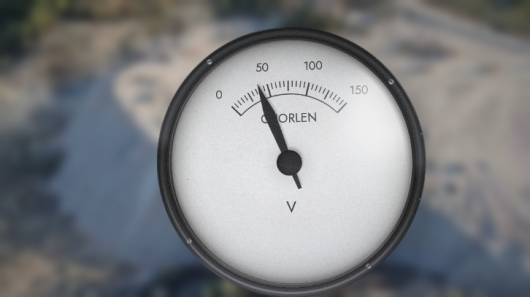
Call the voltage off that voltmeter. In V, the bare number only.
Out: 40
